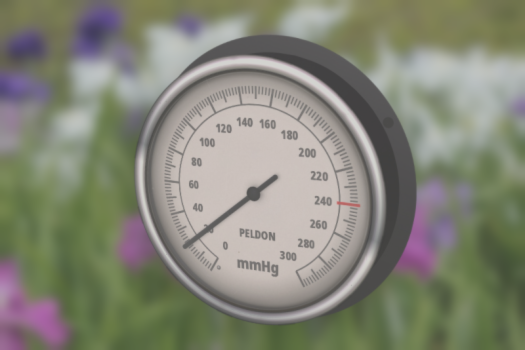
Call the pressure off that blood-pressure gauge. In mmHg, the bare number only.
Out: 20
